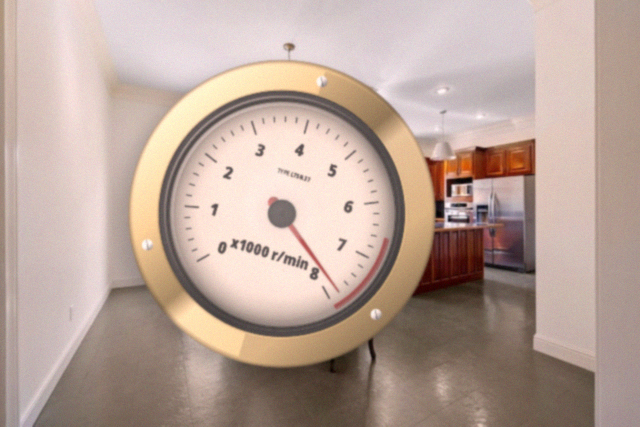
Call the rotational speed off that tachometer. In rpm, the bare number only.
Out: 7800
